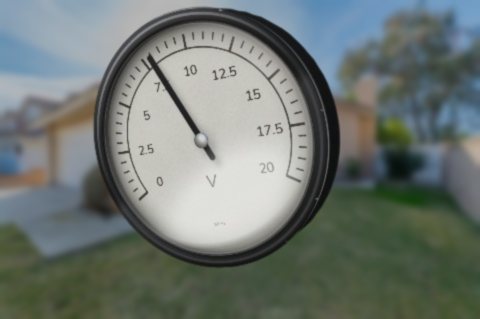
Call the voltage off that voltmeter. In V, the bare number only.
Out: 8
